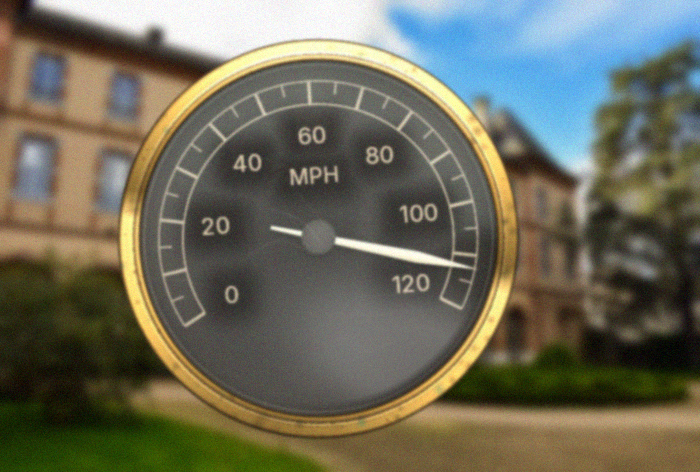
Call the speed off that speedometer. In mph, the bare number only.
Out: 112.5
